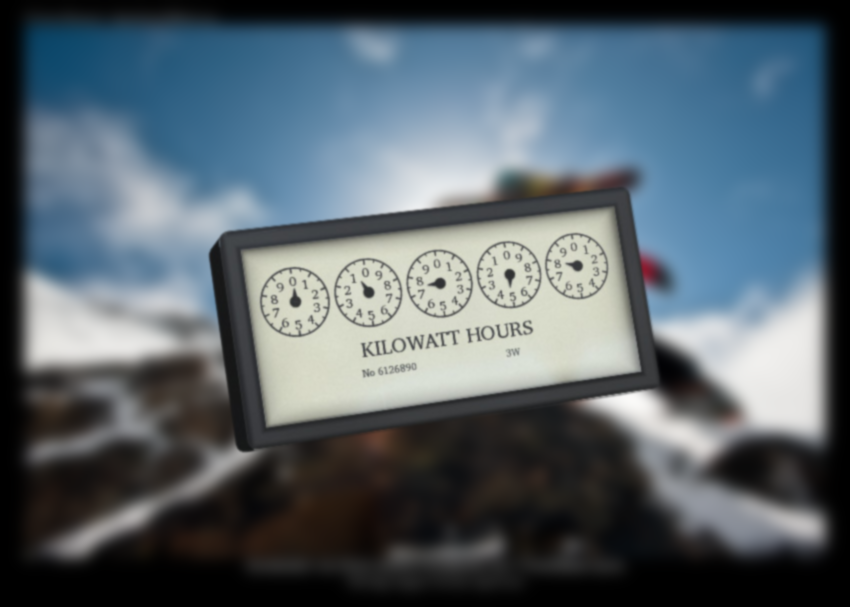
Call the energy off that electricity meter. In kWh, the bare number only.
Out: 748
